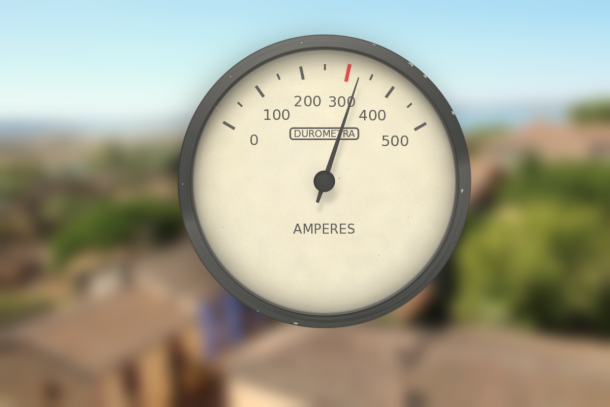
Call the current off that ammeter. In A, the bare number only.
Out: 325
